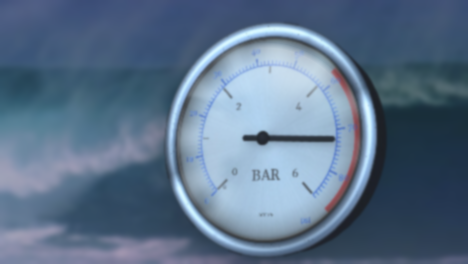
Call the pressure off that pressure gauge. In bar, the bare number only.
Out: 5
